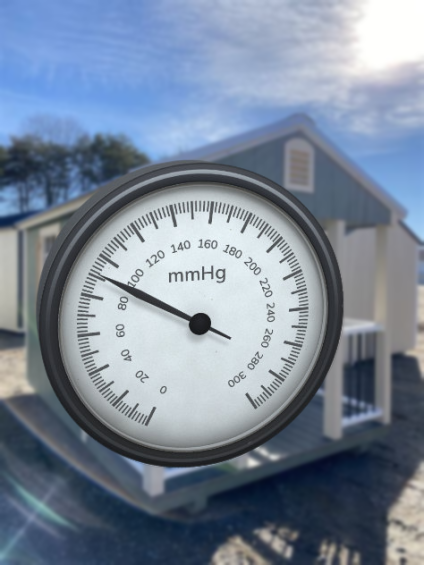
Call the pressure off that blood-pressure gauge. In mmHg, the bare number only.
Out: 92
